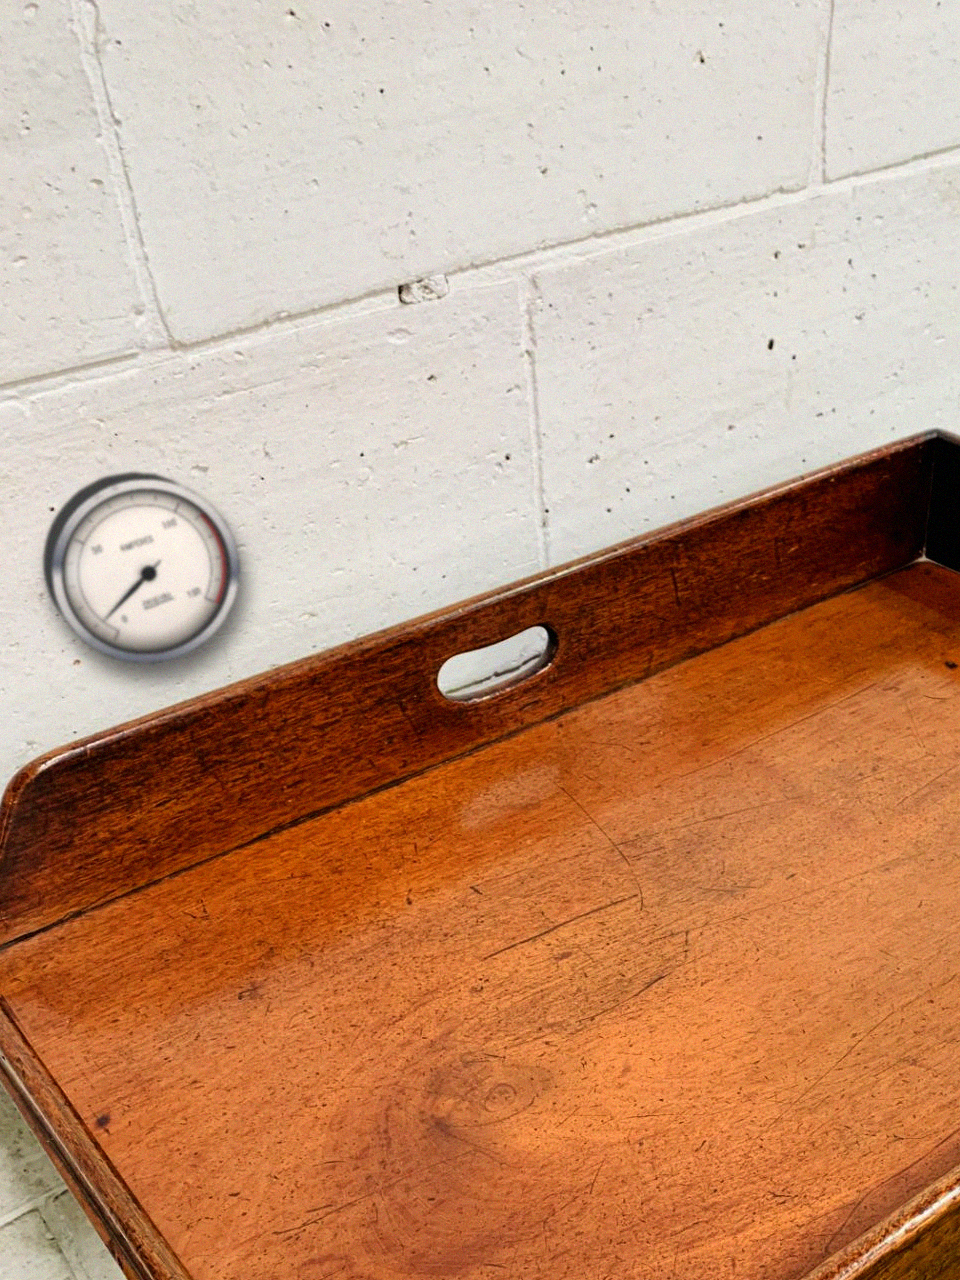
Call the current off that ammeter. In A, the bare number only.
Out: 10
